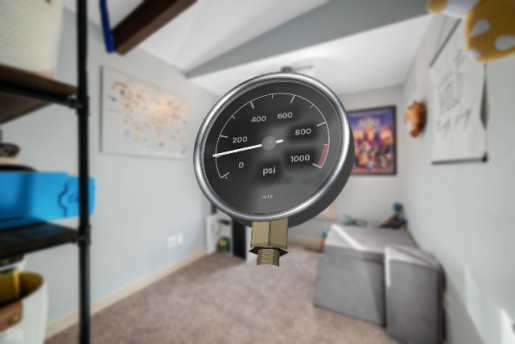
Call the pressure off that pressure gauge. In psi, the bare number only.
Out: 100
